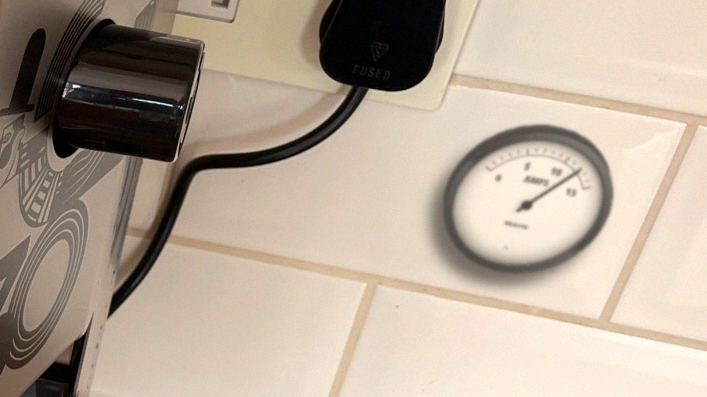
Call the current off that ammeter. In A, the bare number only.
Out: 12
